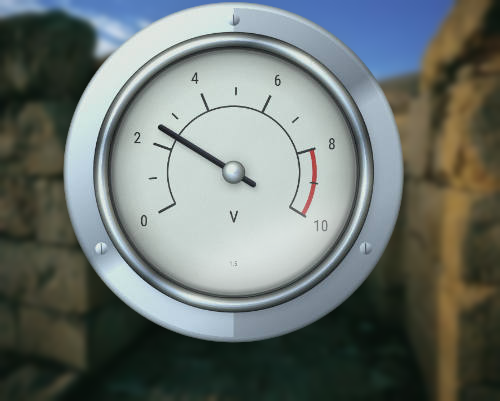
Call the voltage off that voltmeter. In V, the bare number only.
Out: 2.5
